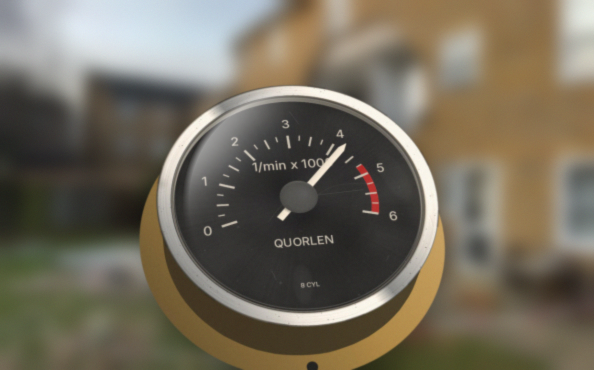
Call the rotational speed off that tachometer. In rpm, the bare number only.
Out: 4250
